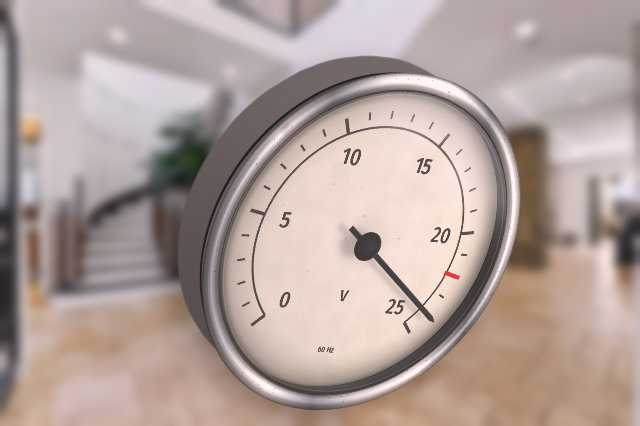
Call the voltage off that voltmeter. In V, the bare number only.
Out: 24
